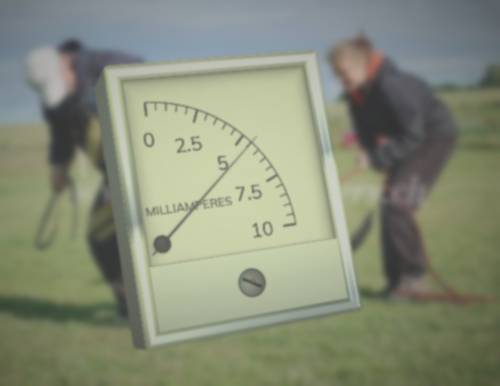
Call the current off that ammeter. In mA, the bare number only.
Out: 5.5
